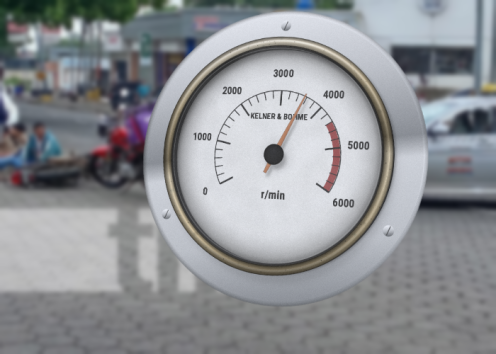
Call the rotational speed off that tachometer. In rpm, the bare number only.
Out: 3600
